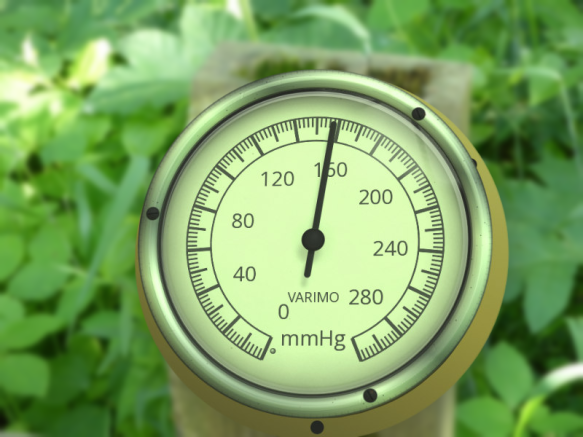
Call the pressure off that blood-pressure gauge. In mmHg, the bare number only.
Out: 158
